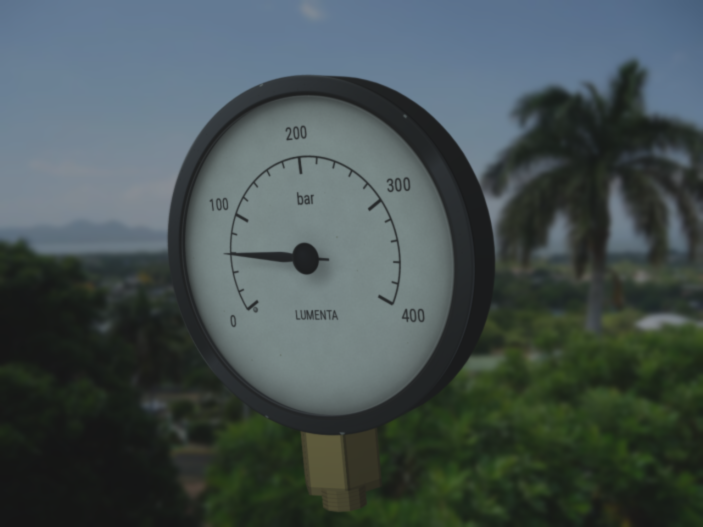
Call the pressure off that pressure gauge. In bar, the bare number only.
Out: 60
